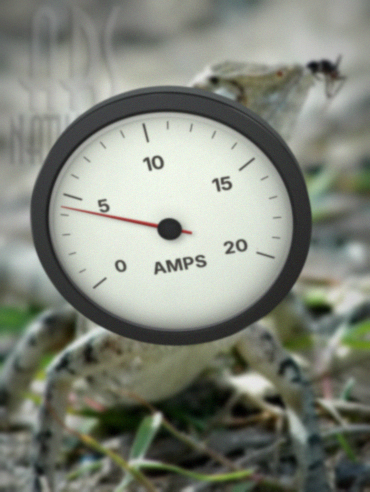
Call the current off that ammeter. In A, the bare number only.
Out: 4.5
